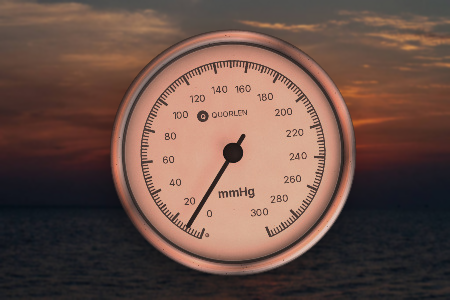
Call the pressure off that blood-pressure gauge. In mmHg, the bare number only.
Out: 10
